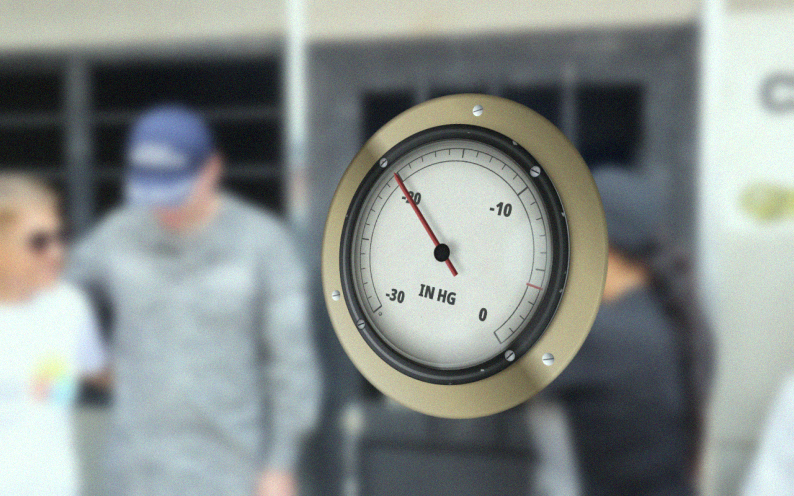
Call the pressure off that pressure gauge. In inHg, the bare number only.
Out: -20
